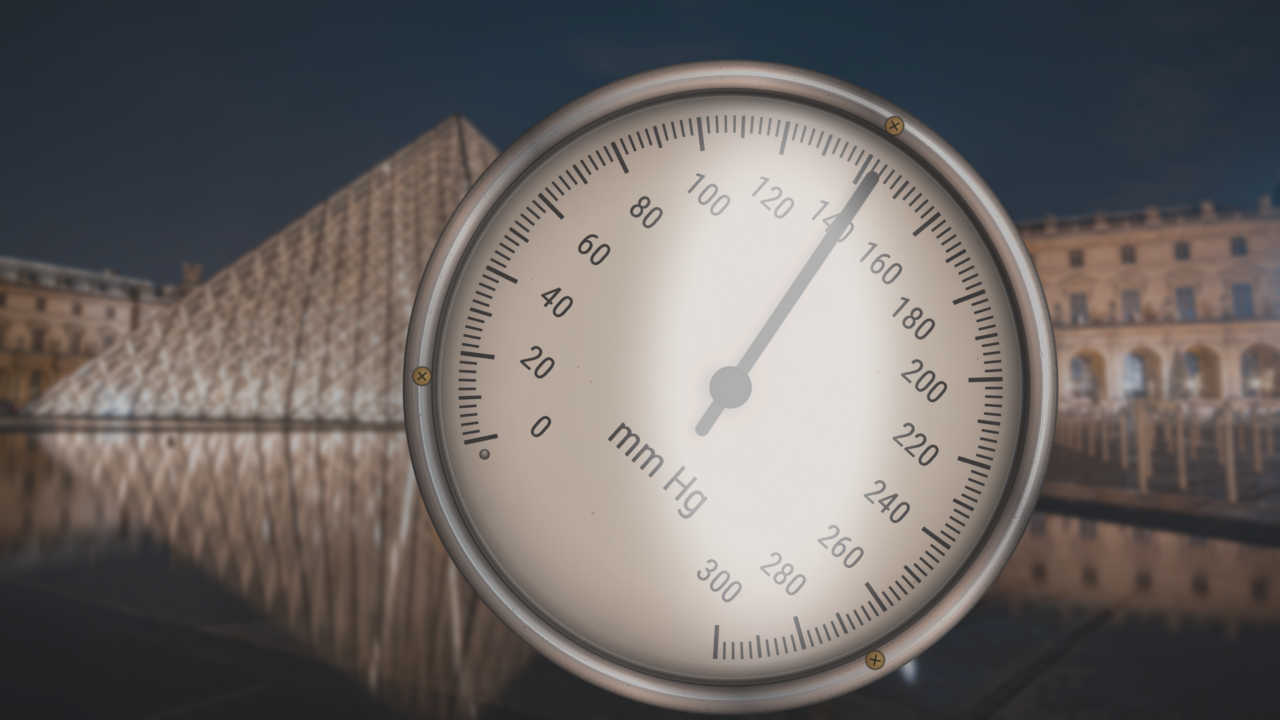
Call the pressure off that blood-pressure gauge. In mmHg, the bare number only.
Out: 143
